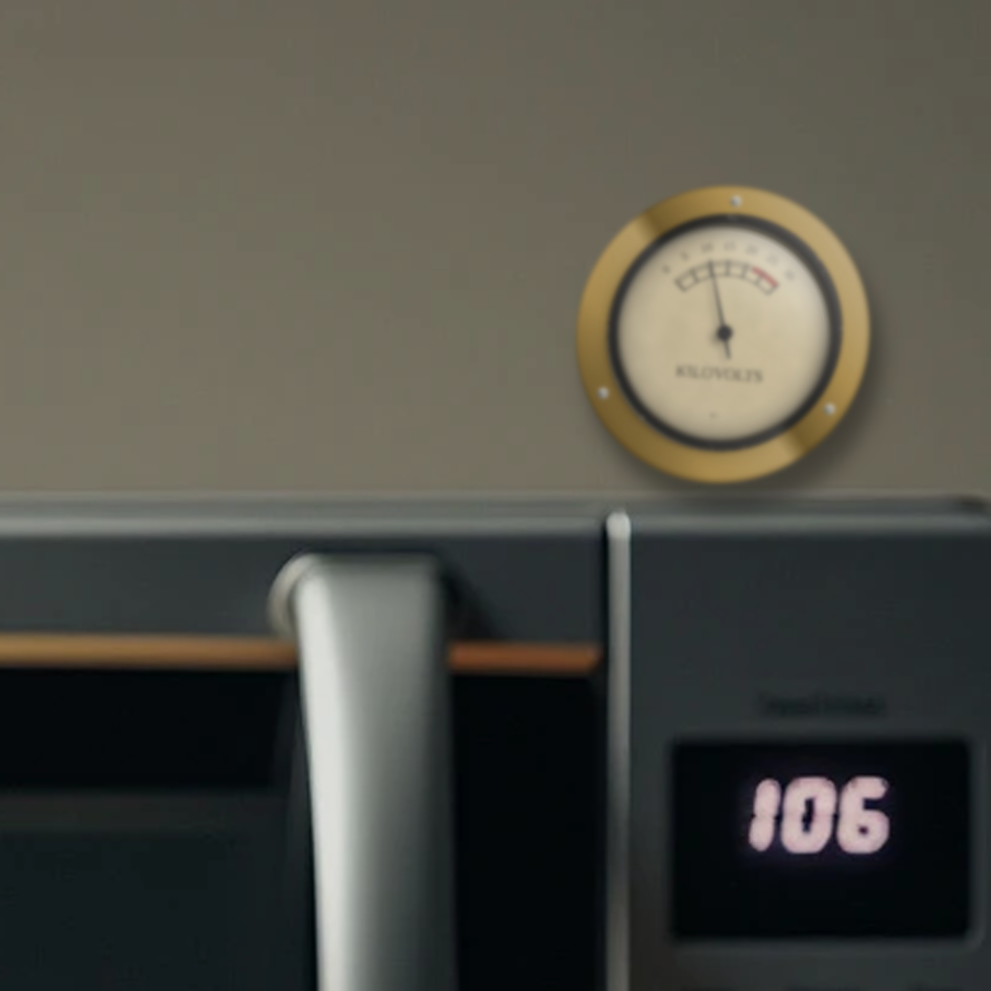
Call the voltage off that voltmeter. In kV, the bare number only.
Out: 10
